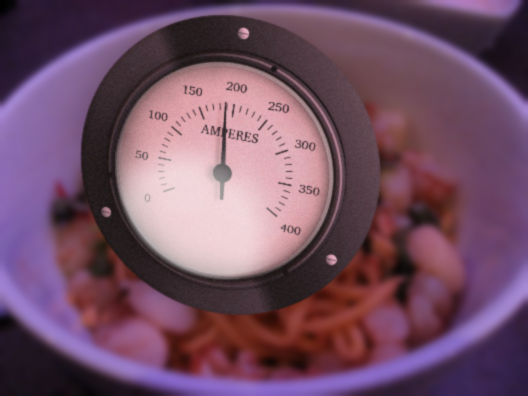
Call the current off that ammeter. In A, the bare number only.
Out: 190
